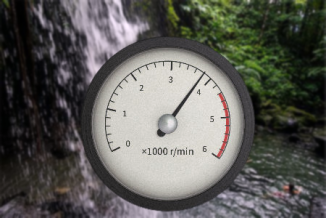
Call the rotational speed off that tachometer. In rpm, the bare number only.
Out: 3800
